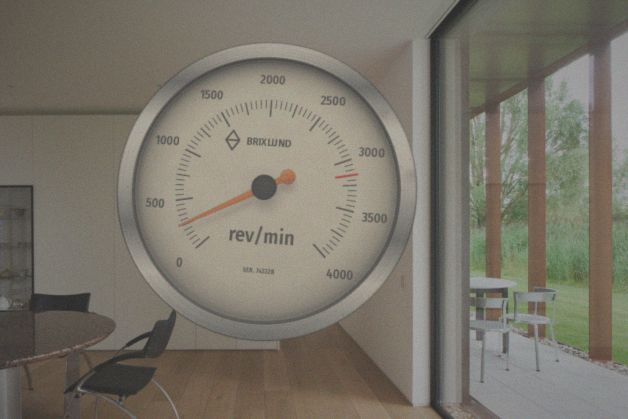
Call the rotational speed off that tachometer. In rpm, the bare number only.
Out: 250
